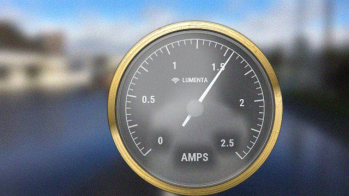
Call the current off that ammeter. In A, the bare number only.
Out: 1.55
